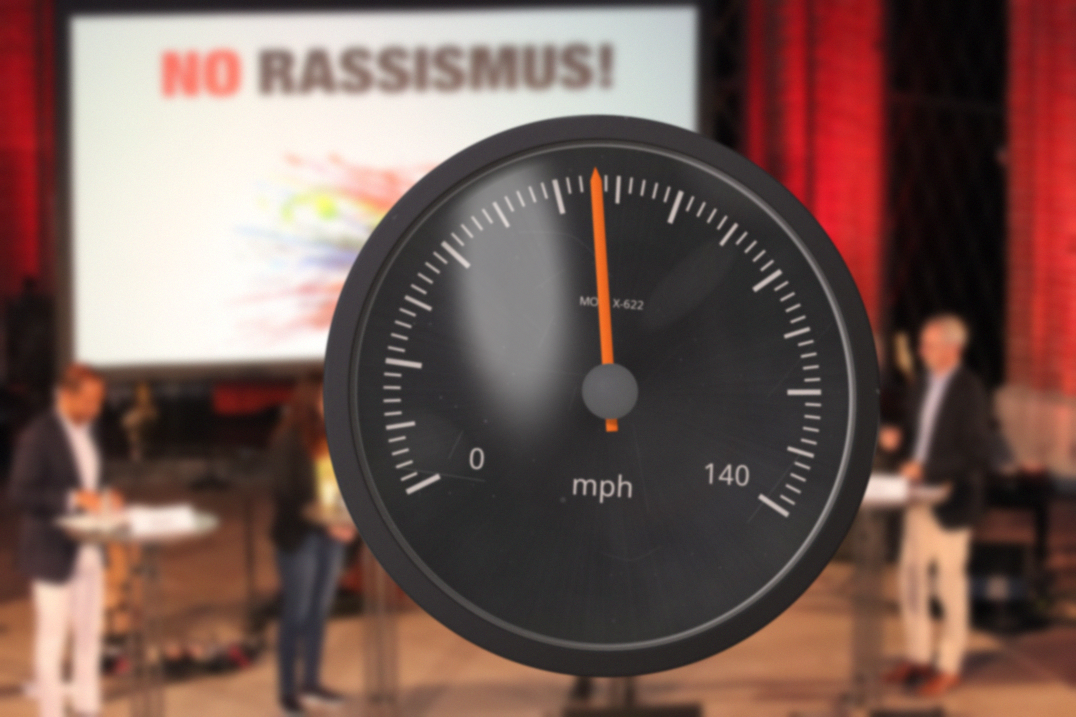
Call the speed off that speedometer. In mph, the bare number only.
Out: 66
